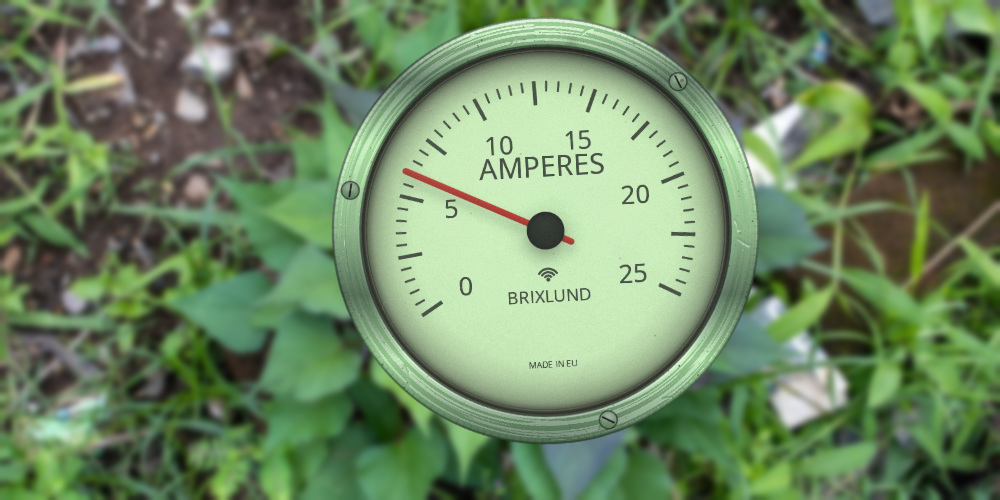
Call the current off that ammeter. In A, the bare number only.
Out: 6
